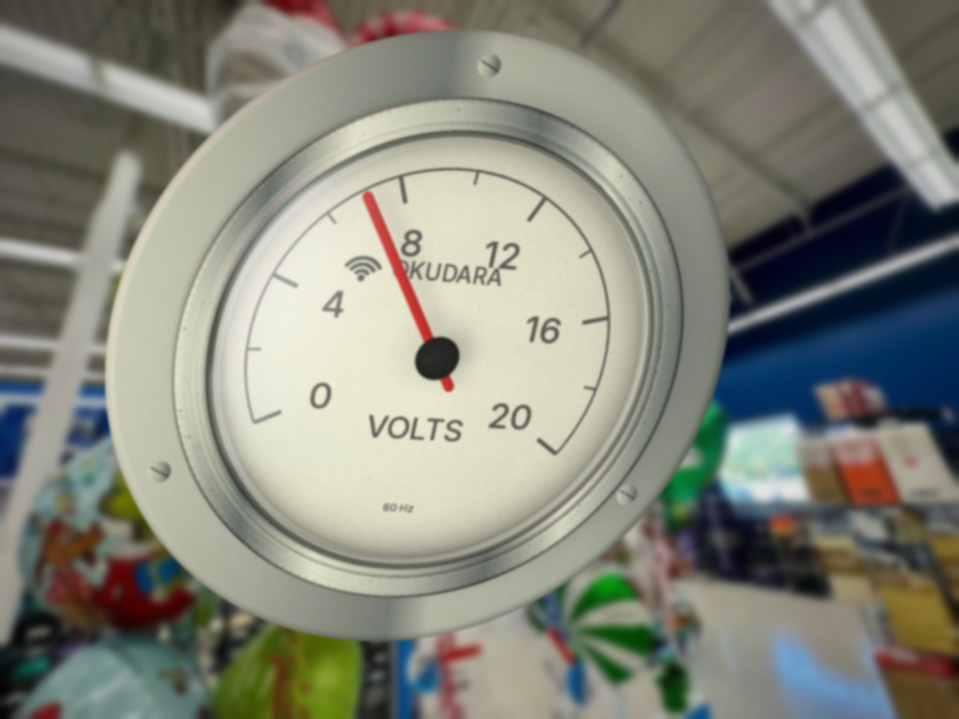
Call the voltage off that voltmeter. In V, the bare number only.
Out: 7
